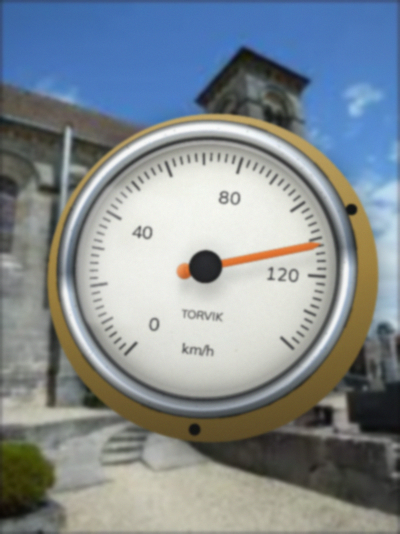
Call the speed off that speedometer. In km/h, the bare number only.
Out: 112
